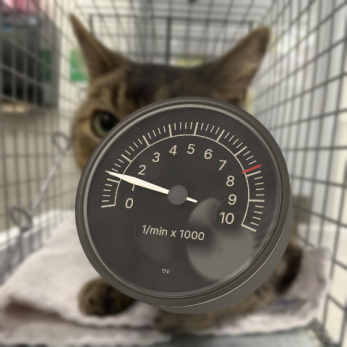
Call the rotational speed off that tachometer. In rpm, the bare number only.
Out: 1200
